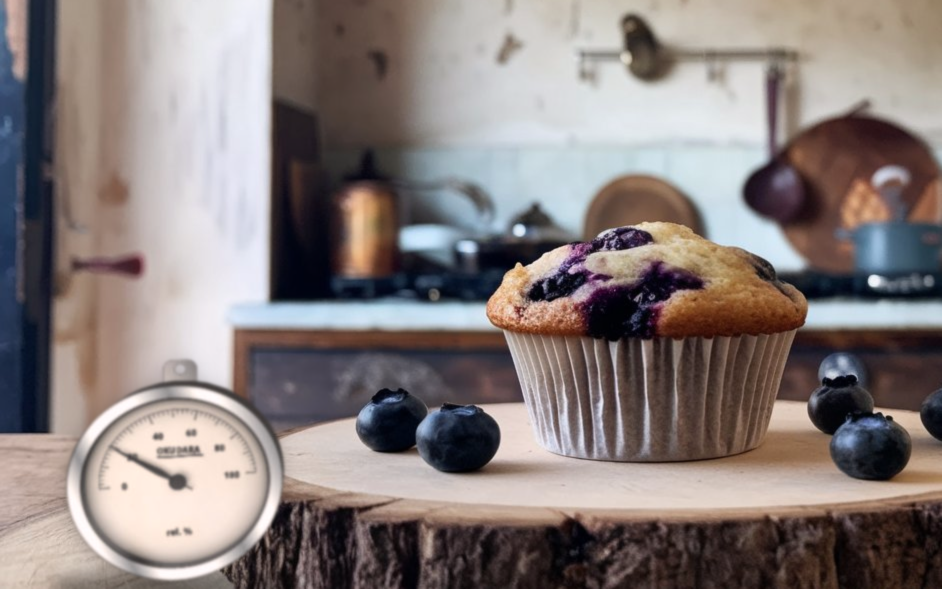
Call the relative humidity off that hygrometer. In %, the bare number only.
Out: 20
